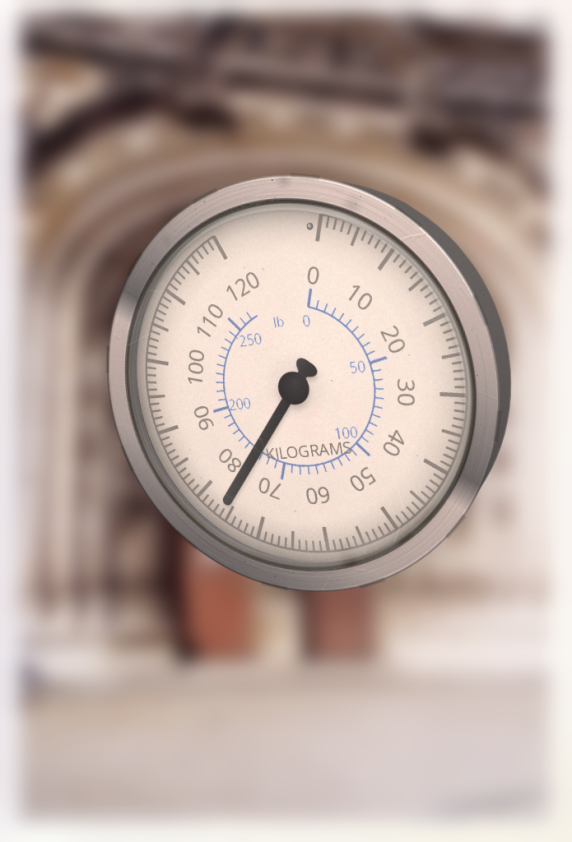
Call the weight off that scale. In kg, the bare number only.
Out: 76
